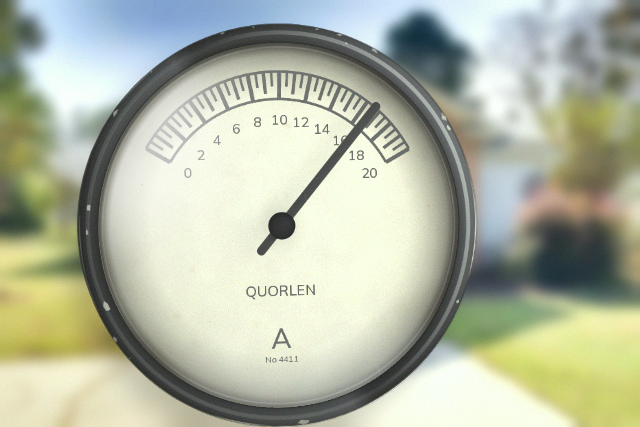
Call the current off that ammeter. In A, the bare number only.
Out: 16.5
